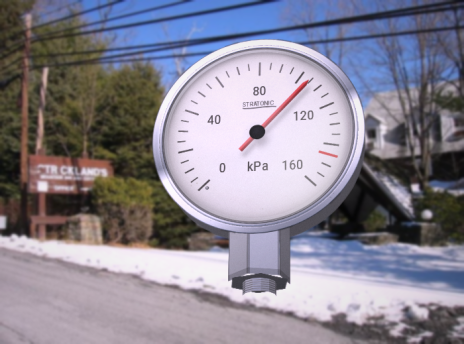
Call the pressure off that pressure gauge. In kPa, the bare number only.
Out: 105
